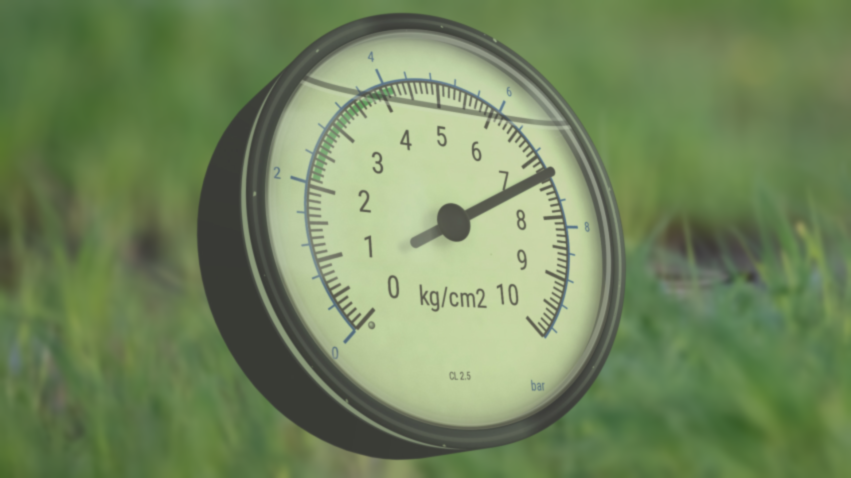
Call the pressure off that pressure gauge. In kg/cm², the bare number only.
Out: 7.3
